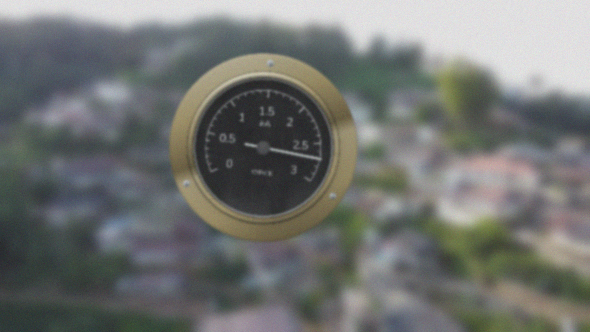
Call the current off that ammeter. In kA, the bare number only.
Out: 2.7
